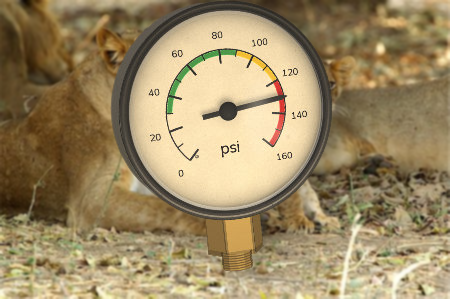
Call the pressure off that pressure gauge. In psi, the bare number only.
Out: 130
